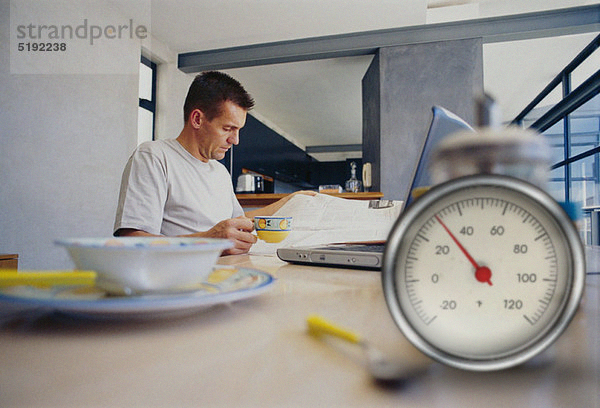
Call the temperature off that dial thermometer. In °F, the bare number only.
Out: 30
